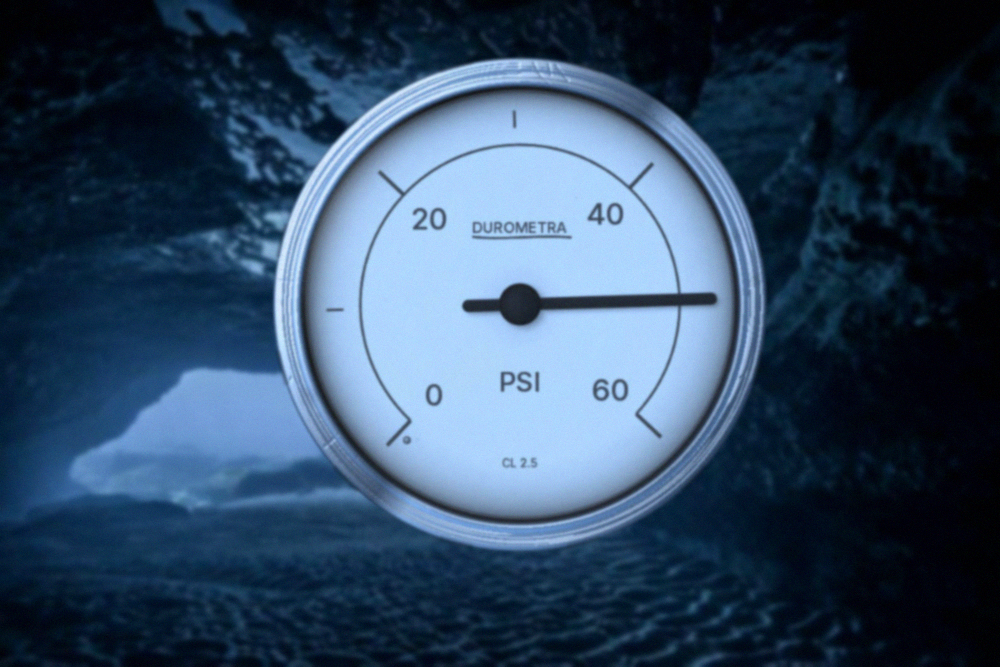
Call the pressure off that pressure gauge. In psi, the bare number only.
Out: 50
